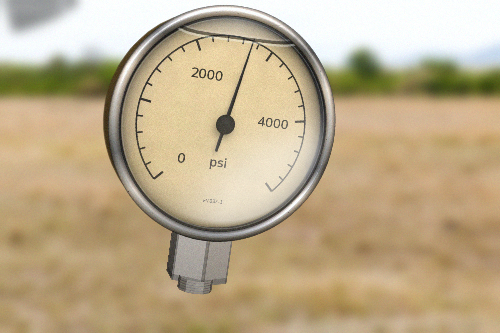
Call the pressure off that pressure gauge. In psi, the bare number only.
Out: 2700
